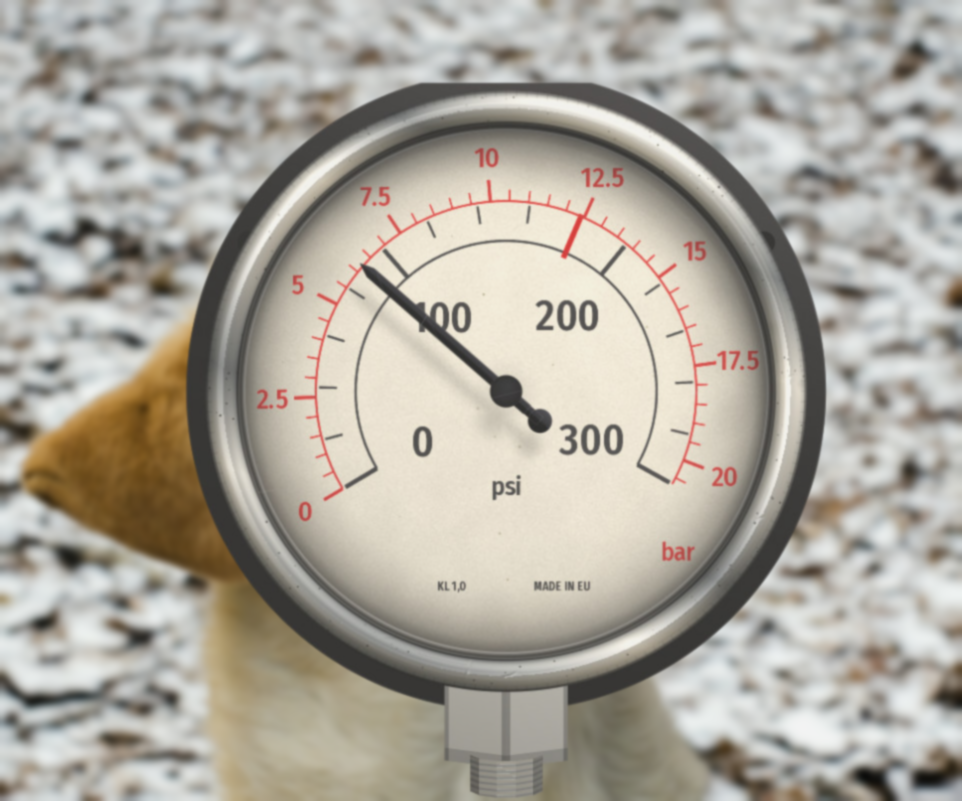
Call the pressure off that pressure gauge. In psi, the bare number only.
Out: 90
